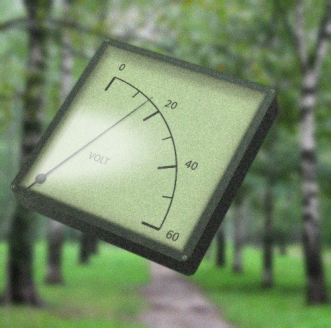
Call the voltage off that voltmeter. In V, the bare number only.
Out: 15
